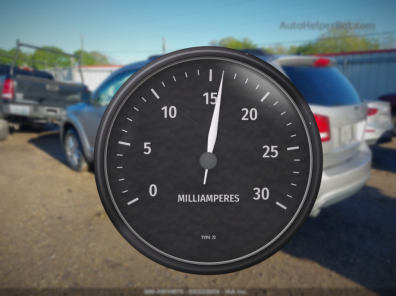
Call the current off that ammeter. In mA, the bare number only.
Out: 16
